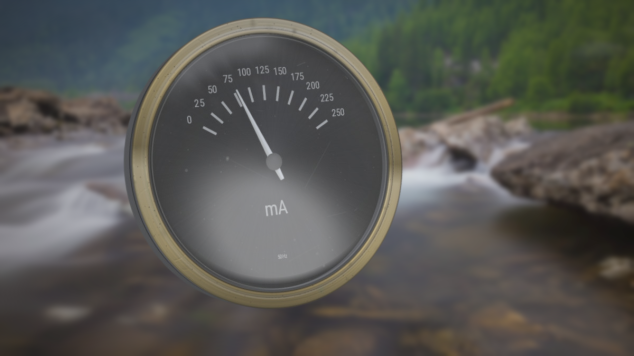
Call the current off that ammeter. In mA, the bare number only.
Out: 75
